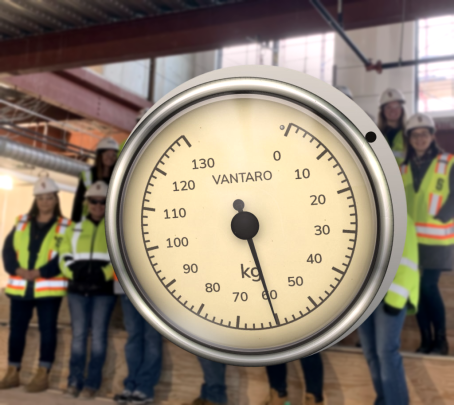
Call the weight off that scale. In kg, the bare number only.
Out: 60
